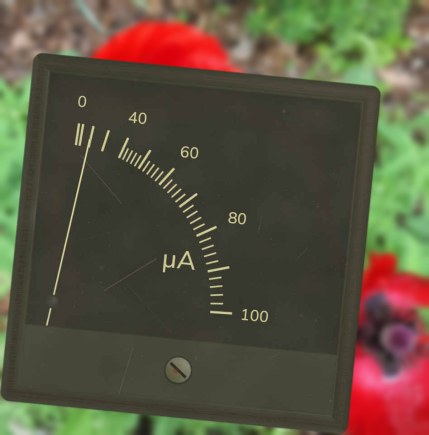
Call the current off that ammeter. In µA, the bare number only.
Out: 20
